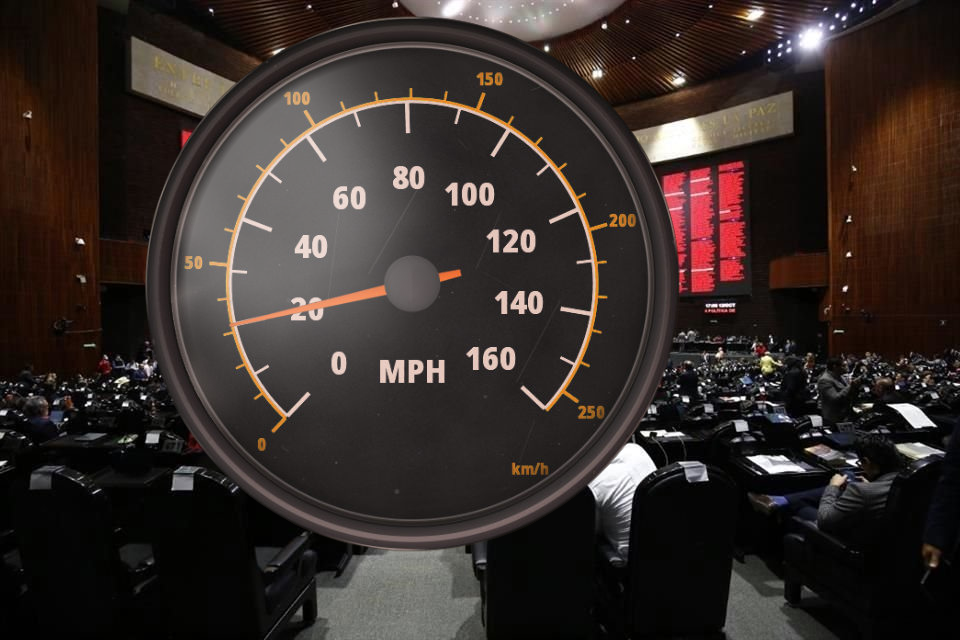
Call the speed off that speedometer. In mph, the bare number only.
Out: 20
